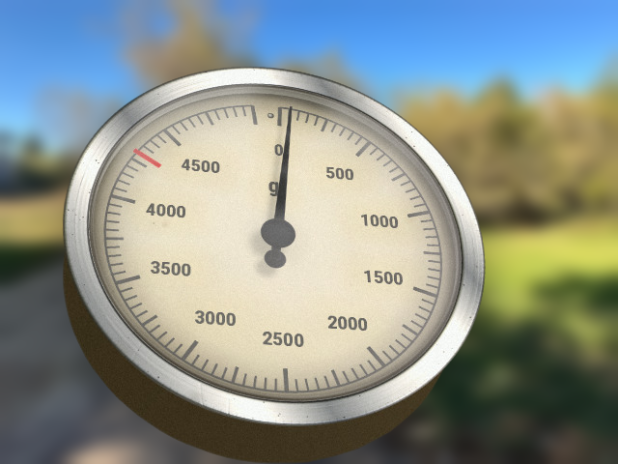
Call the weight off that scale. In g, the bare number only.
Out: 50
